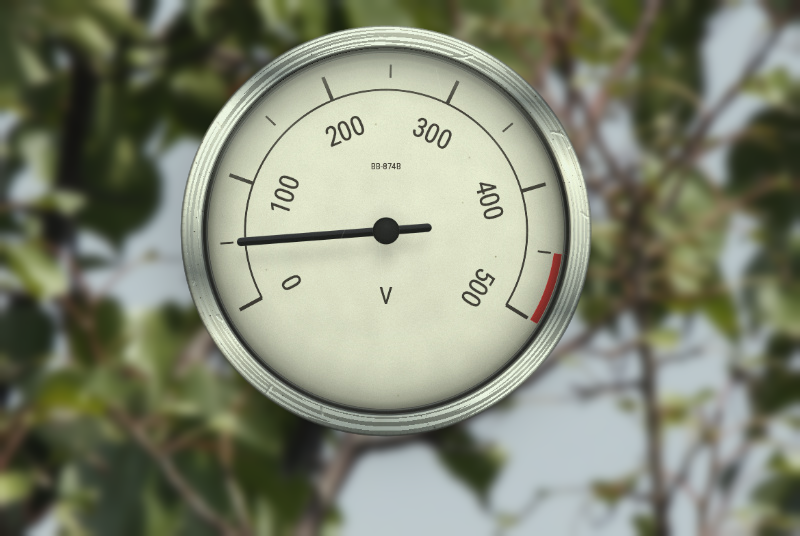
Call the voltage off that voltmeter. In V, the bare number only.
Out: 50
